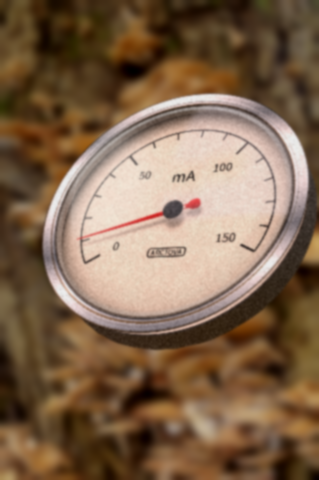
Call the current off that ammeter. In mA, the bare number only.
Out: 10
